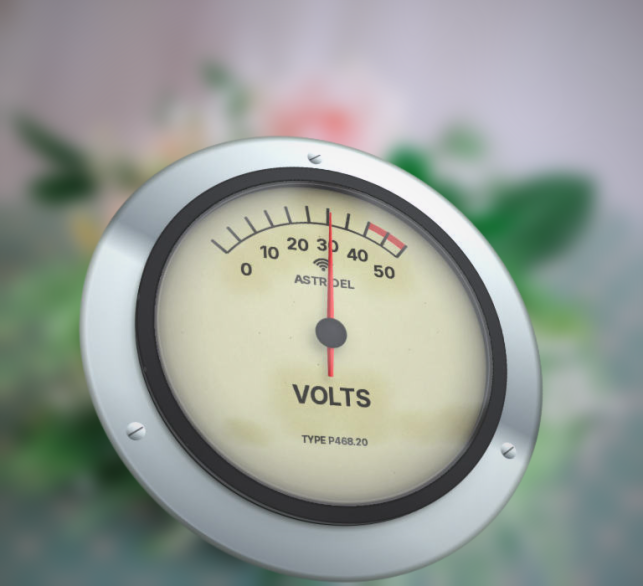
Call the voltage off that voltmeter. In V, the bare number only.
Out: 30
